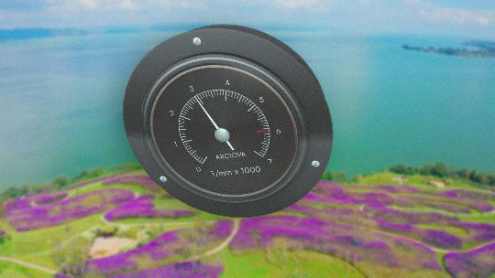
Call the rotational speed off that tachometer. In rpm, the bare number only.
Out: 3000
